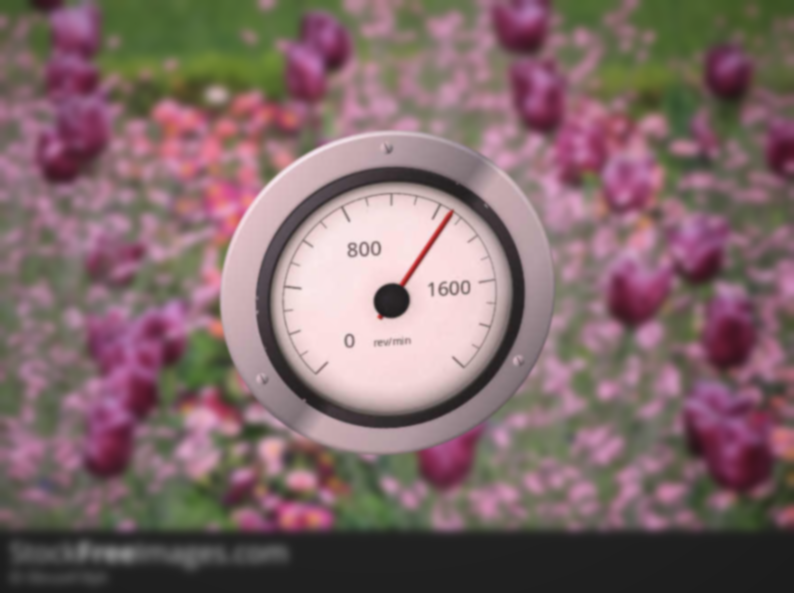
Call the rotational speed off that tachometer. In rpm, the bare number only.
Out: 1250
